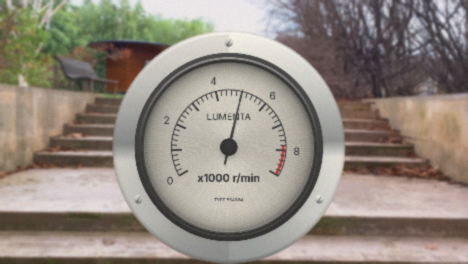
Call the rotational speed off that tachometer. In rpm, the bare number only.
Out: 5000
